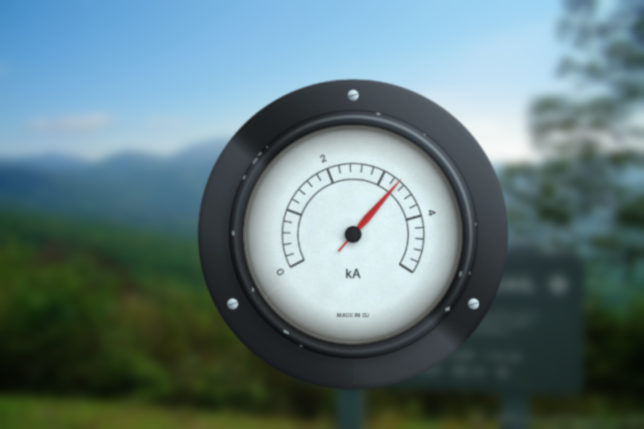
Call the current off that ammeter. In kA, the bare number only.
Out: 3.3
